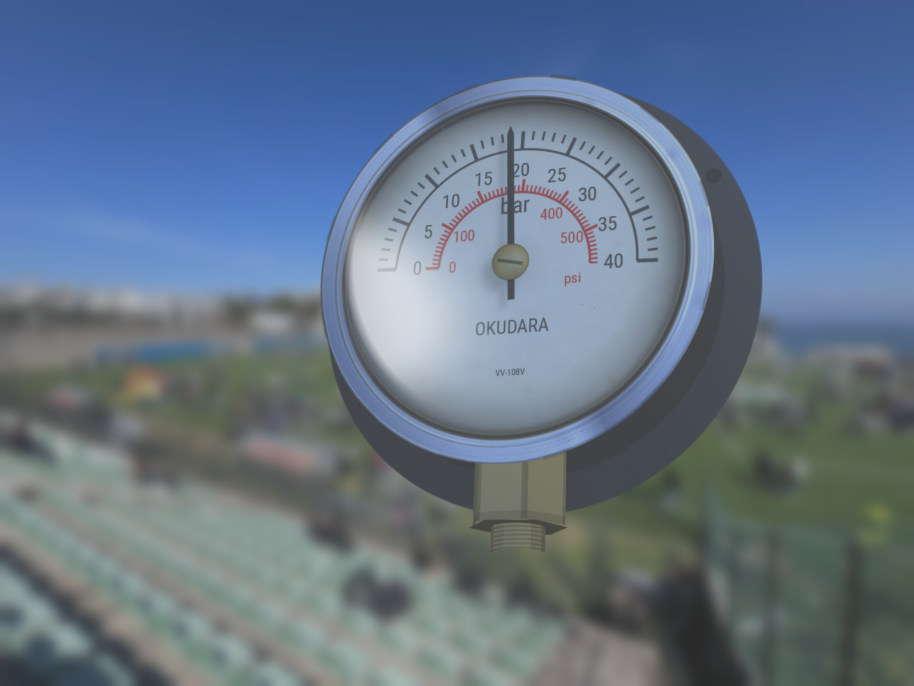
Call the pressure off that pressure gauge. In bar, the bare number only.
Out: 19
